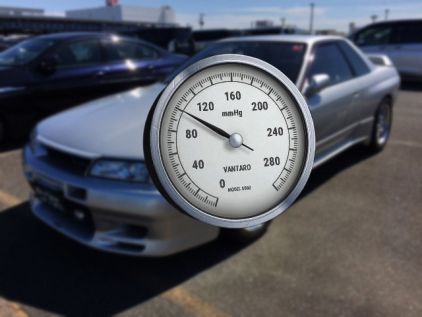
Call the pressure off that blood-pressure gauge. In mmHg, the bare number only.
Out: 100
